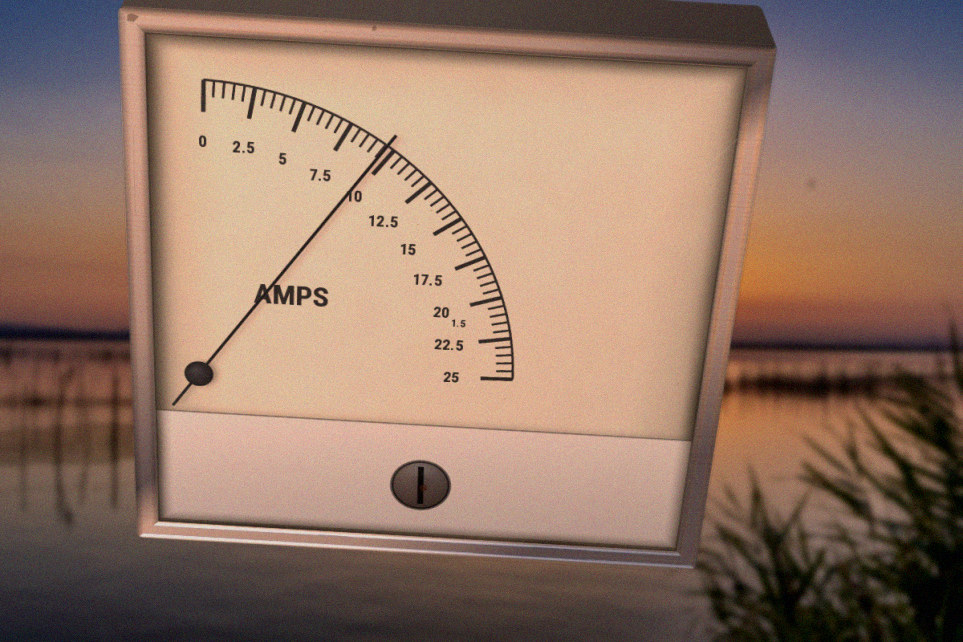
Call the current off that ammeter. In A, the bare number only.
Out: 9.5
